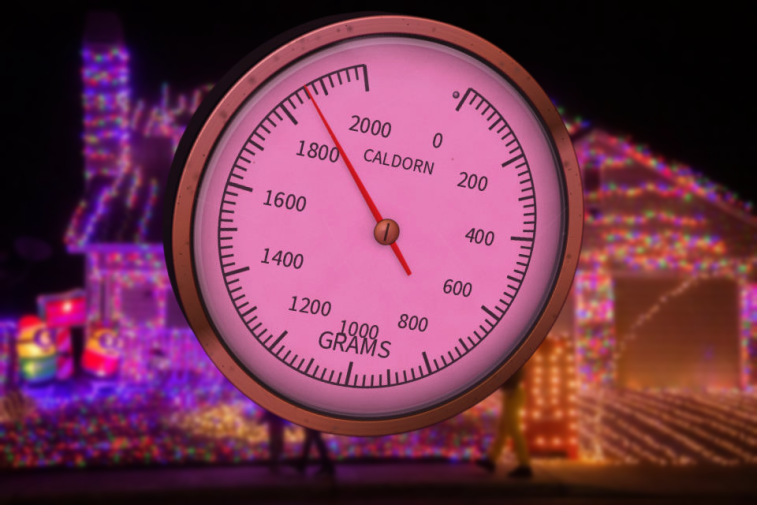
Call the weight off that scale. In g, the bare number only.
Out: 1860
